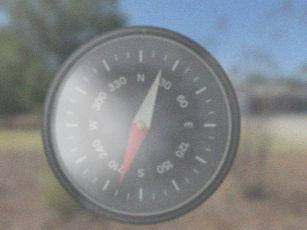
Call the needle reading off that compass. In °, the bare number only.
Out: 200
